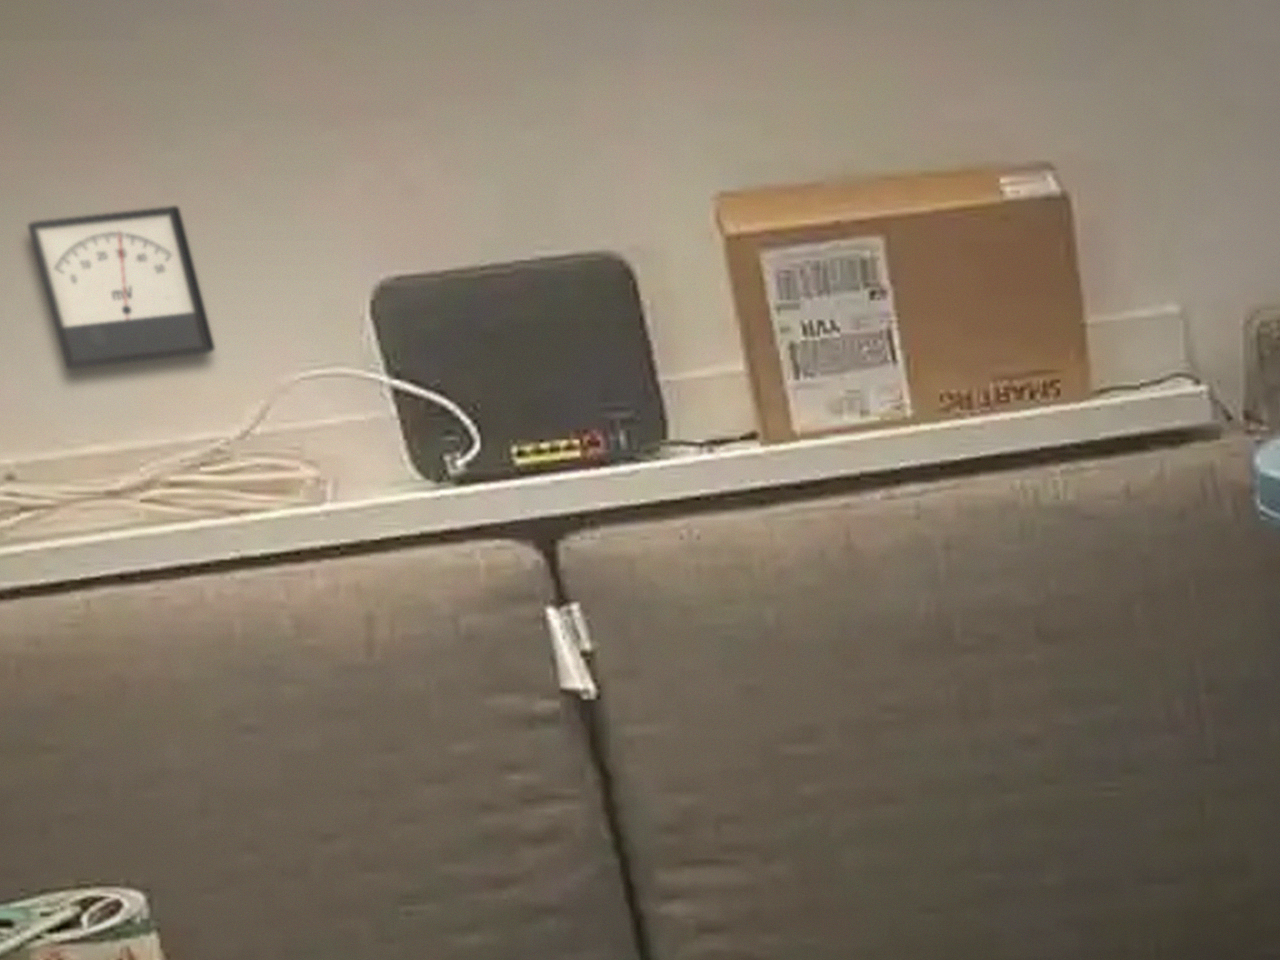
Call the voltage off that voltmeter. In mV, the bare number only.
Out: 30
